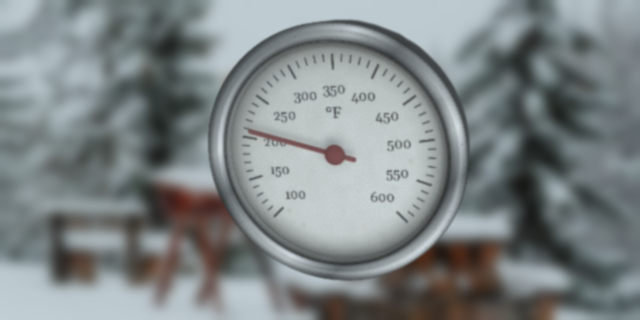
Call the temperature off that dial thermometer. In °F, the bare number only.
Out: 210
